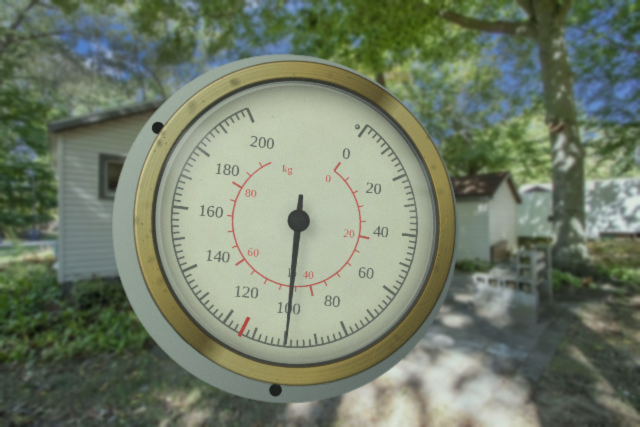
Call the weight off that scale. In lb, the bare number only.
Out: 100
